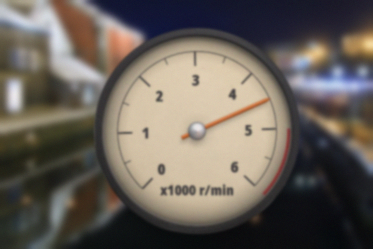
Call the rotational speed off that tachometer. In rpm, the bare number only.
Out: 4500
